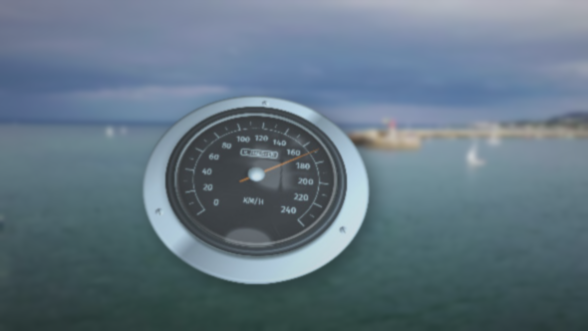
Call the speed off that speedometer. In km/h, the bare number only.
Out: 170
